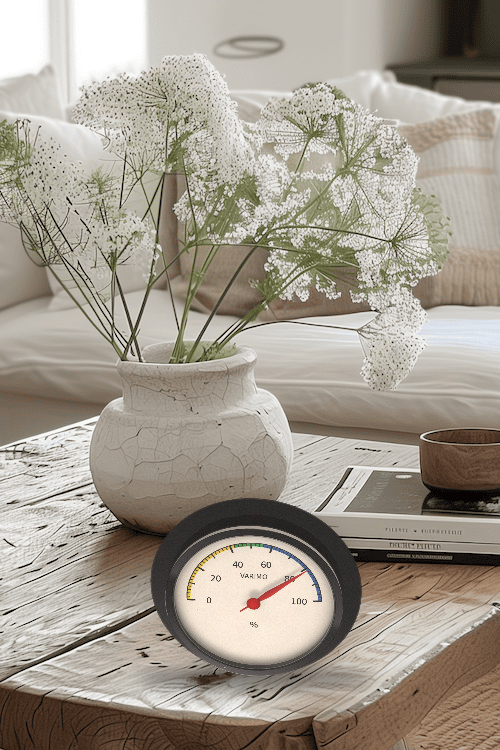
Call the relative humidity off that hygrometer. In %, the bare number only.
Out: 80
